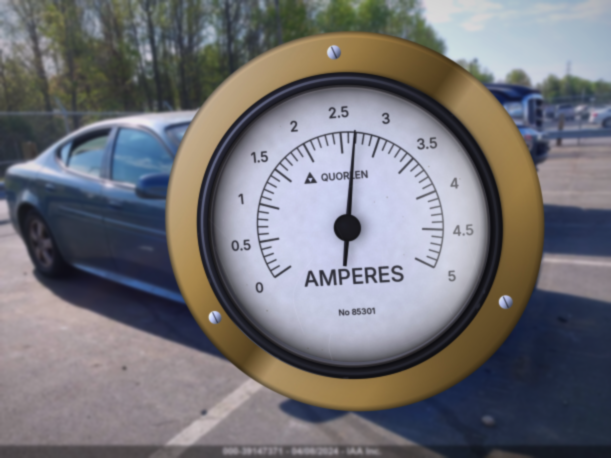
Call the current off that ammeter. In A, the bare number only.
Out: 2.7
